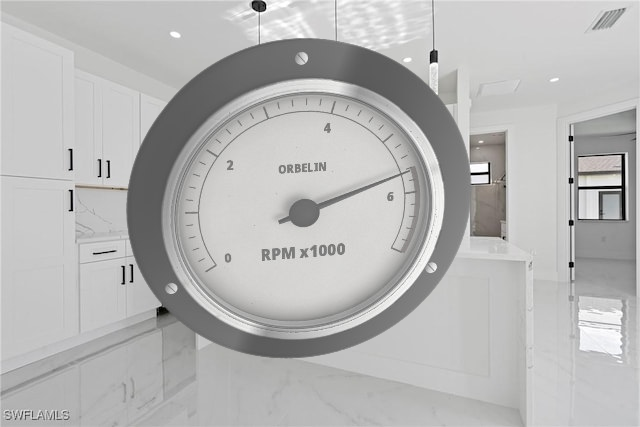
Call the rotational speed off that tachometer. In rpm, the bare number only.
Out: 5600
